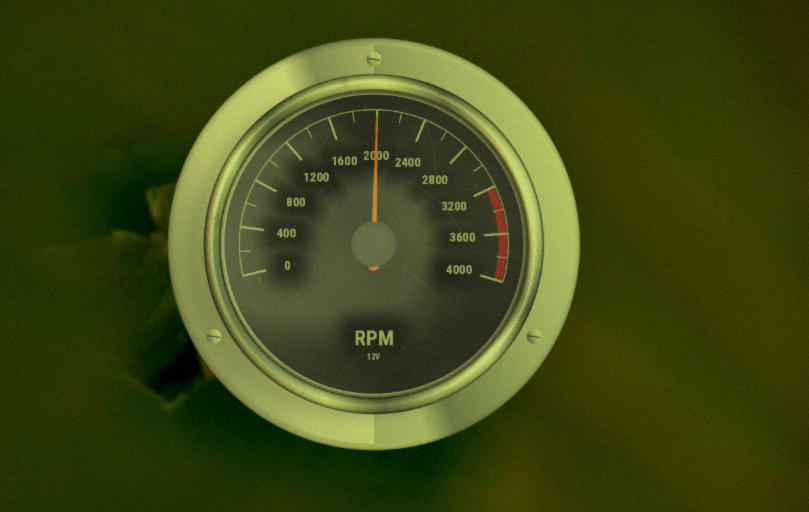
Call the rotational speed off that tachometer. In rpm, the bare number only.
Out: 2000
